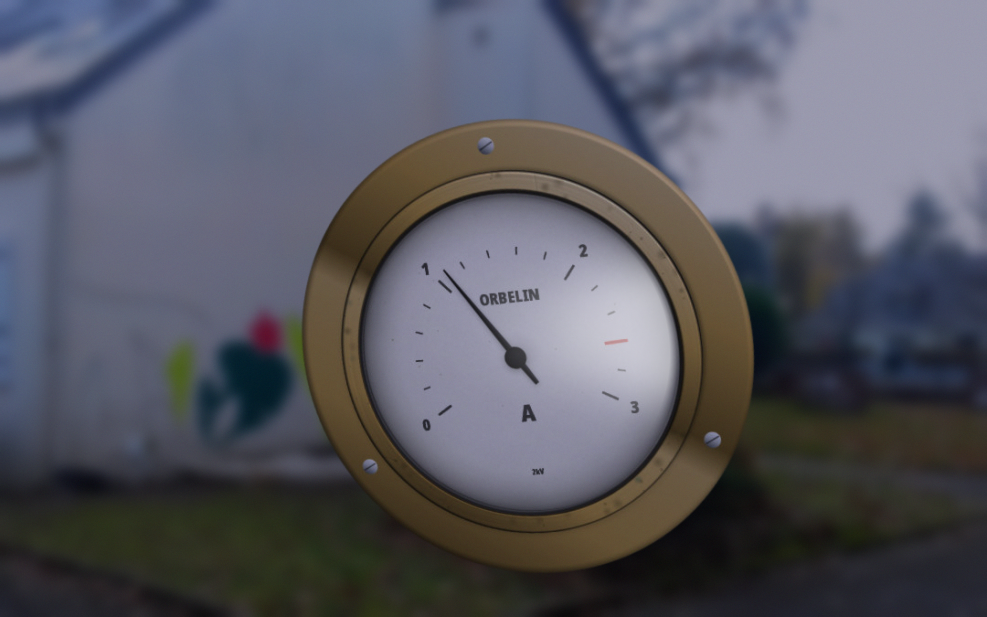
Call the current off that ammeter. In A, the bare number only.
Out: 1.1
